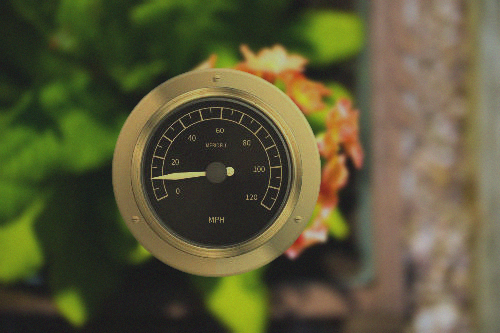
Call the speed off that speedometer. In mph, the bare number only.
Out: 10
